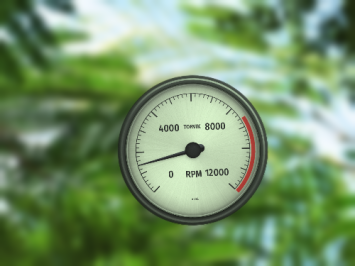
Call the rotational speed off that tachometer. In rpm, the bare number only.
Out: 1400
